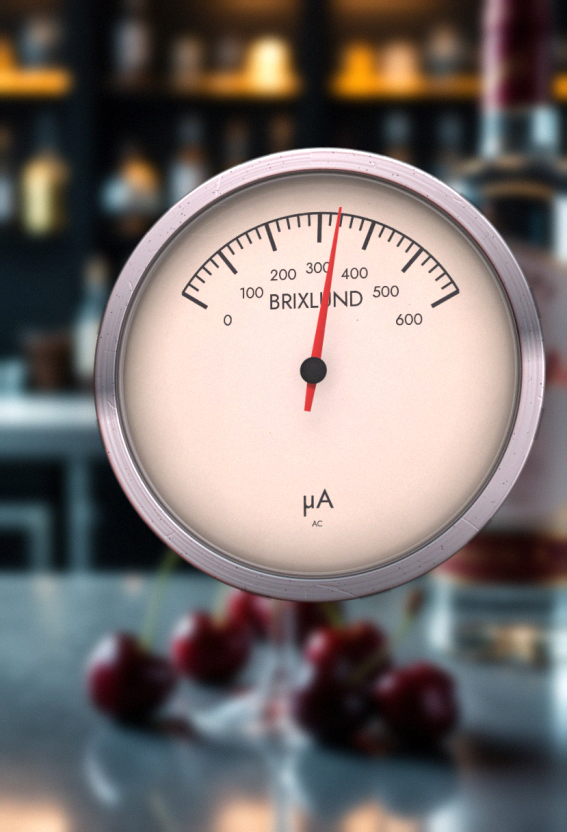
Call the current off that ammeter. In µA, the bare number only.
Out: 340
